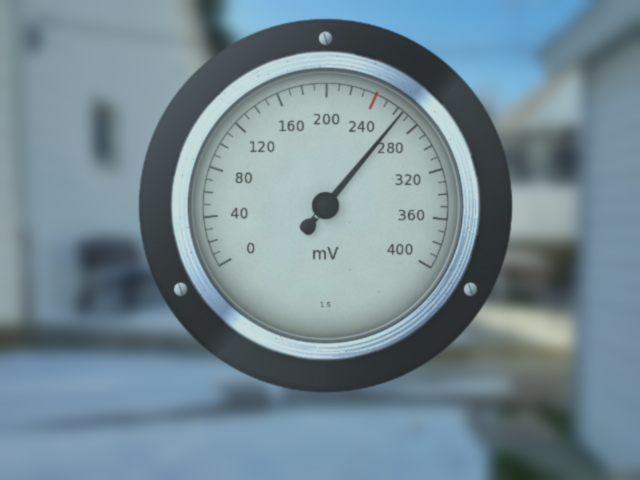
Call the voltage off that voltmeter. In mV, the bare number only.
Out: 265
